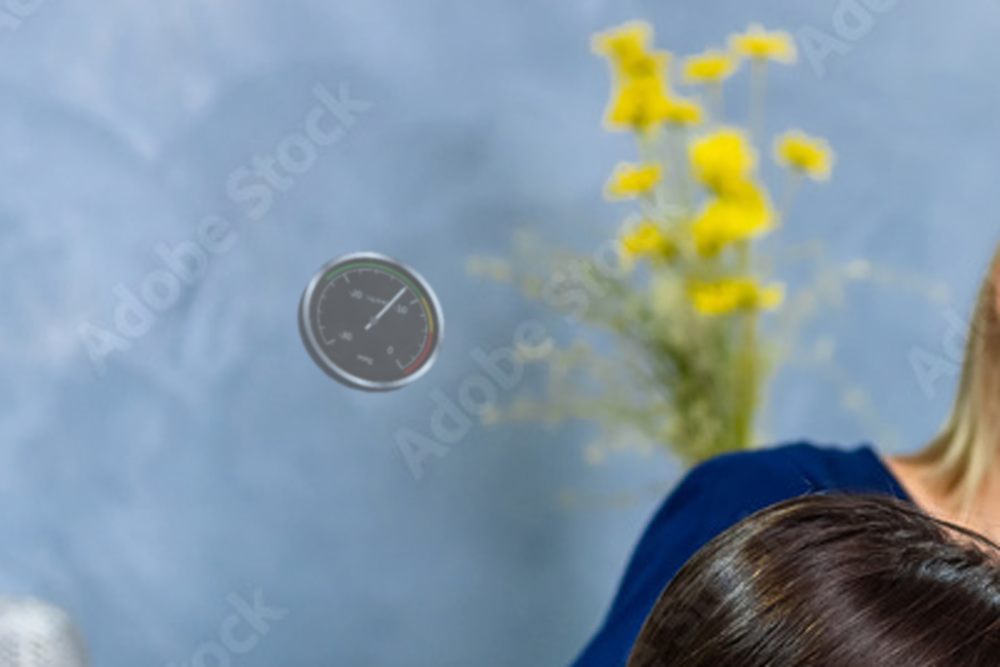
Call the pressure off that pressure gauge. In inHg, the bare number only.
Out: -12
